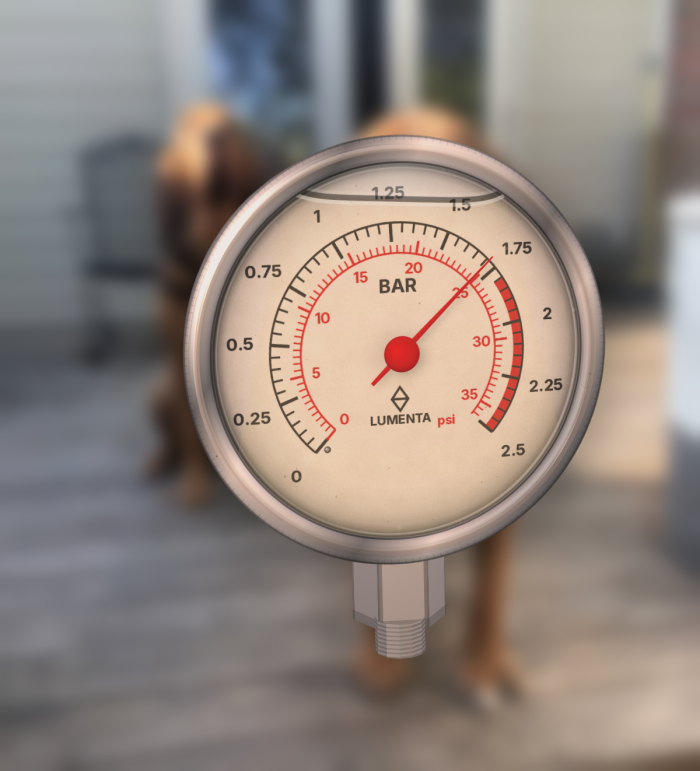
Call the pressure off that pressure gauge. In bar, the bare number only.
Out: 1.7
